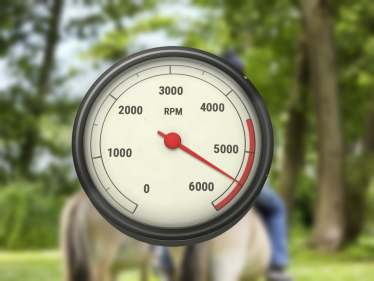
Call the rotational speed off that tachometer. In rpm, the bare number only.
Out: 5500
